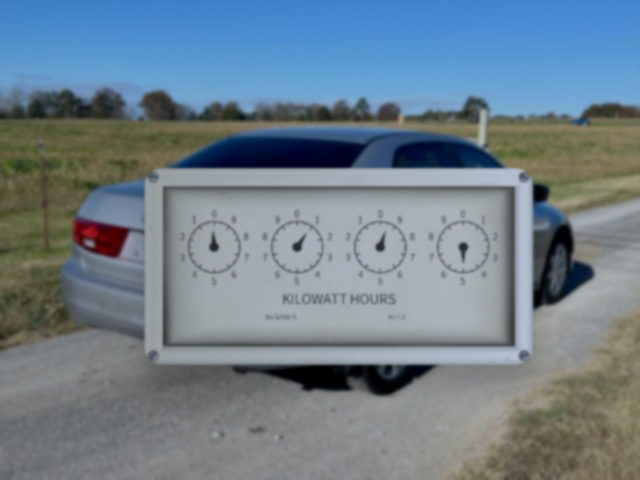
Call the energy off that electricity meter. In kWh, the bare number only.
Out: 95
